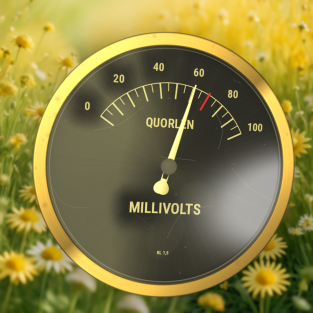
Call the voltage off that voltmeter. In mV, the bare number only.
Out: 60
